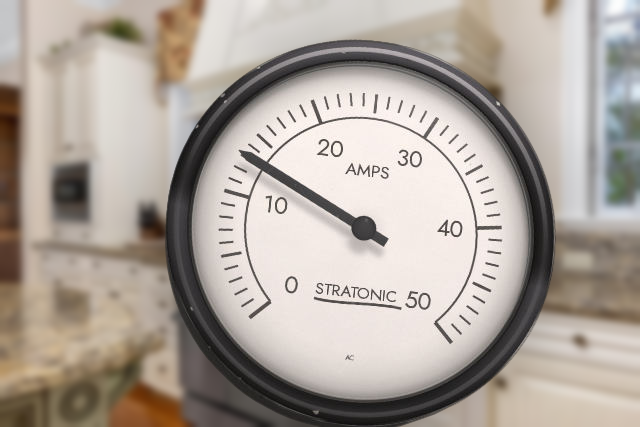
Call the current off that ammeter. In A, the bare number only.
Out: 13
